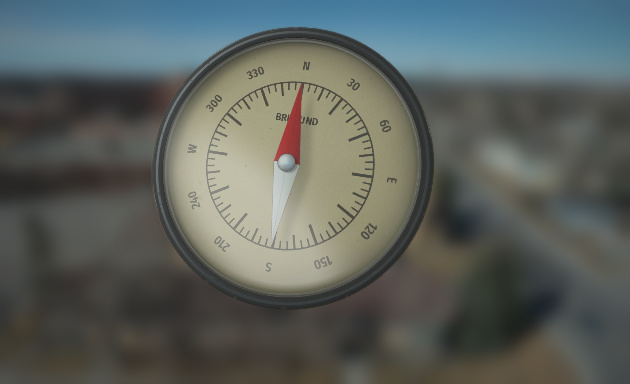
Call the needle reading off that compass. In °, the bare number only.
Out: 0
